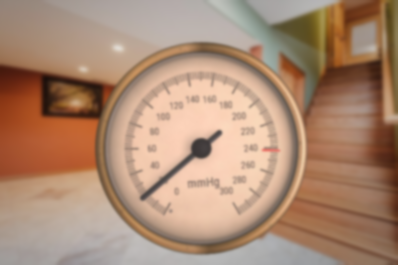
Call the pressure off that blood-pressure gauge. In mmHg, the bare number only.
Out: 20
